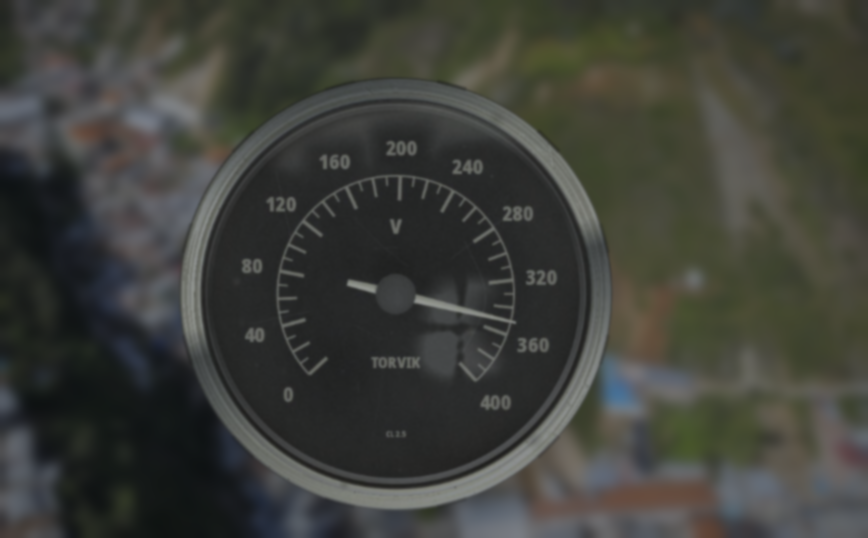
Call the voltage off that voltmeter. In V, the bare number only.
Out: 350
